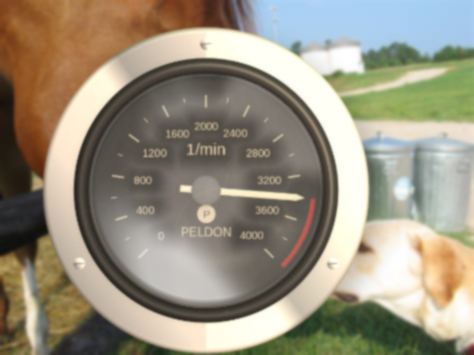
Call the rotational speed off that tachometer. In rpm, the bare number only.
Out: 3400
